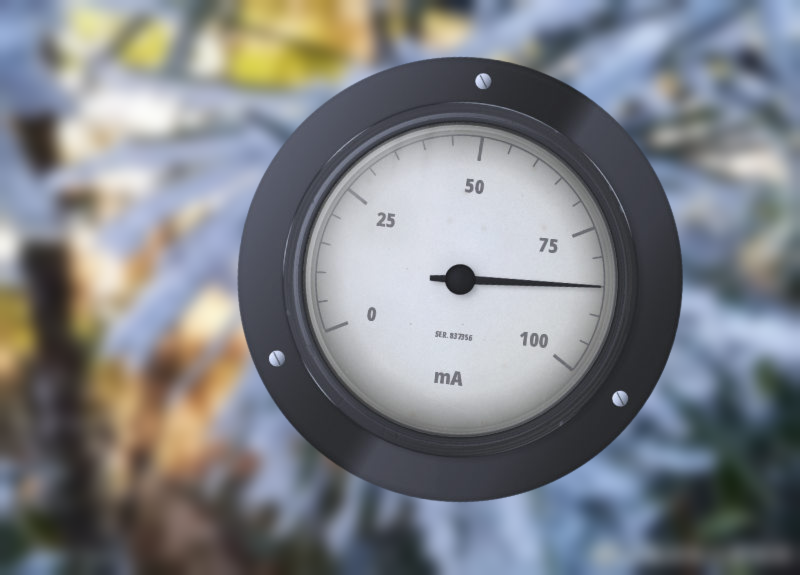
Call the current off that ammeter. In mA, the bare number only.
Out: 85
